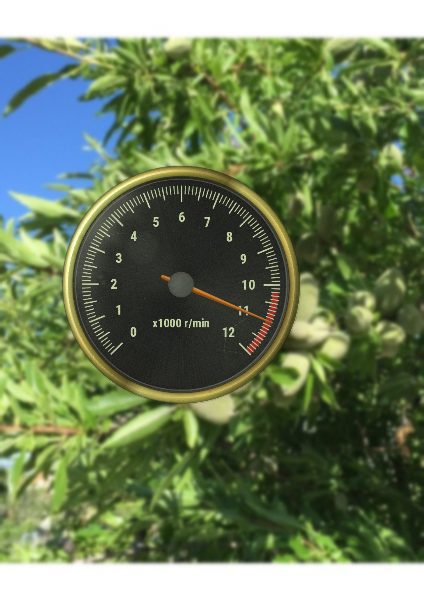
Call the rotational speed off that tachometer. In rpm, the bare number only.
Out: 11000
